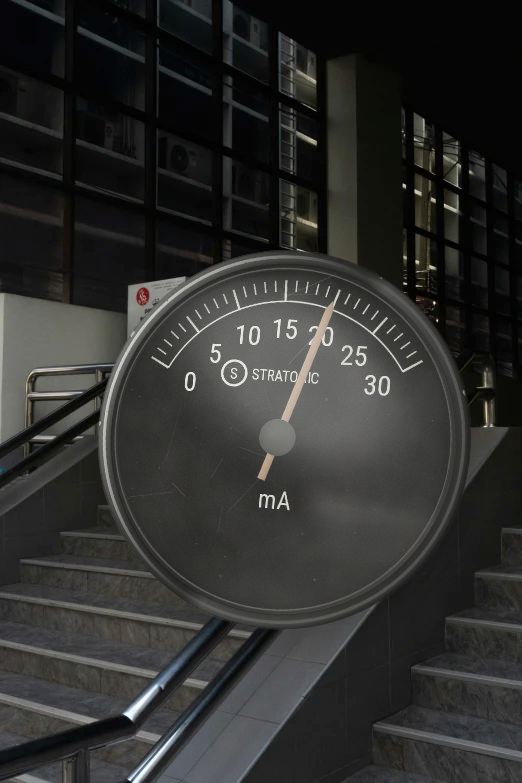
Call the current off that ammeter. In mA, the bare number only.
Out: 20
